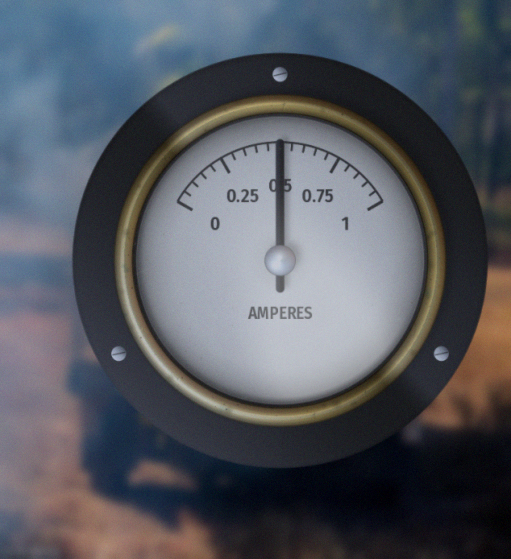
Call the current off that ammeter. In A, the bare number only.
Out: 0.5
